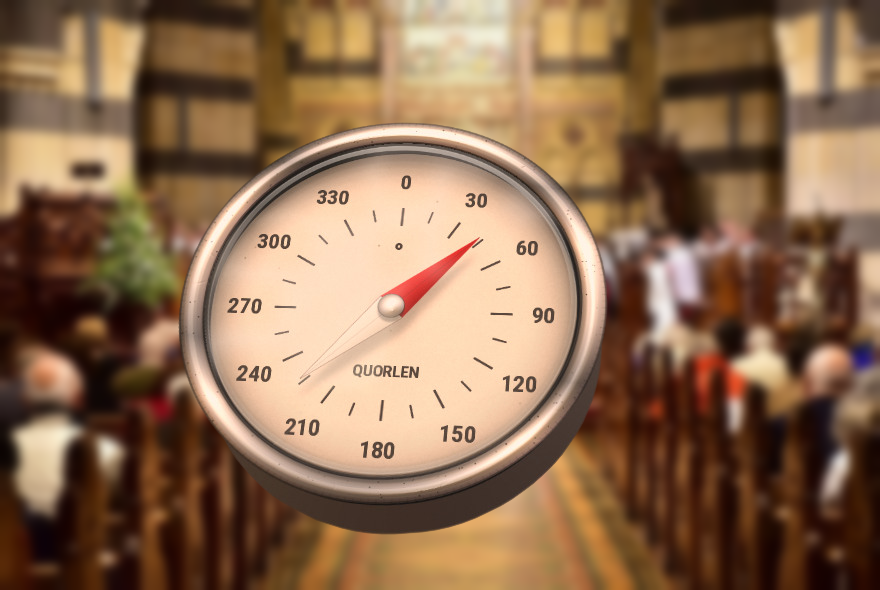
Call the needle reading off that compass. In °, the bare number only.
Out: 45
